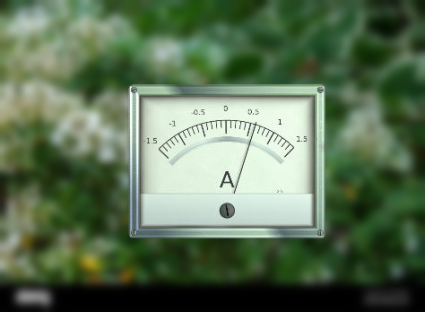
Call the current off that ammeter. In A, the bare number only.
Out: 0.6
